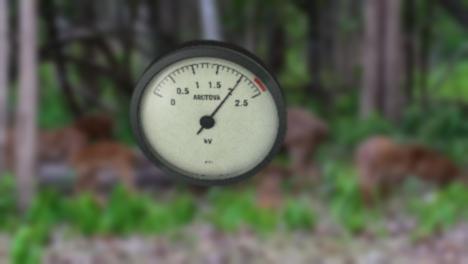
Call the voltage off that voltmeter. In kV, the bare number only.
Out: 2
